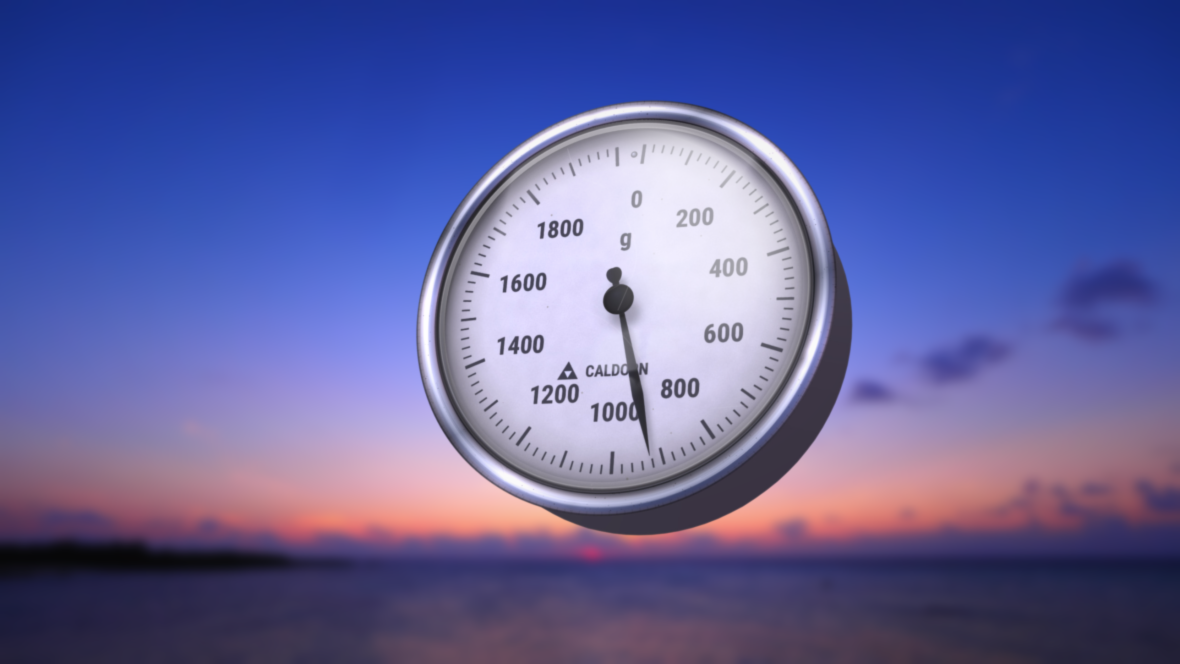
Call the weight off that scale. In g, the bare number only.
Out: 920
